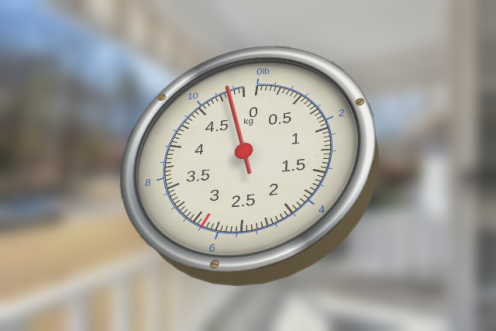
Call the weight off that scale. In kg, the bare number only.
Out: 4.85
